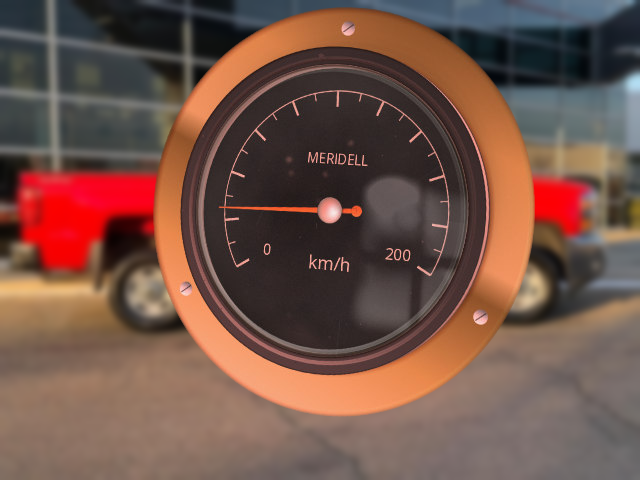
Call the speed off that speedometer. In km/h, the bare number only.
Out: 25
